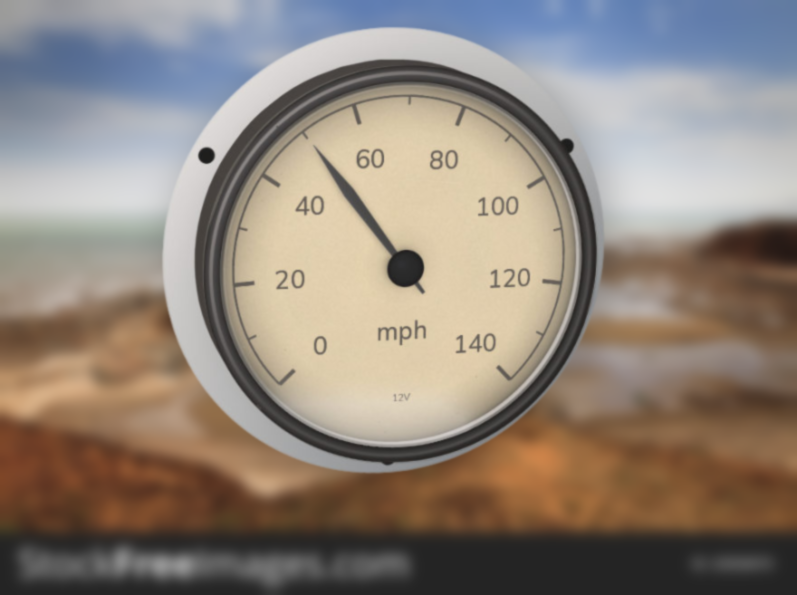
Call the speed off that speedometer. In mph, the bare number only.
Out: 50
